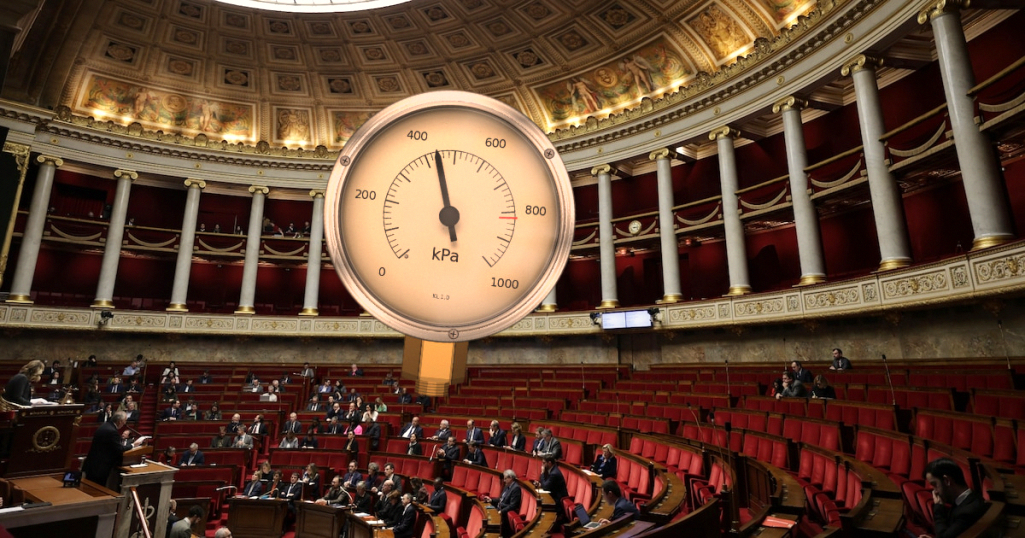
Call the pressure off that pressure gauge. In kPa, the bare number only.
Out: 440
